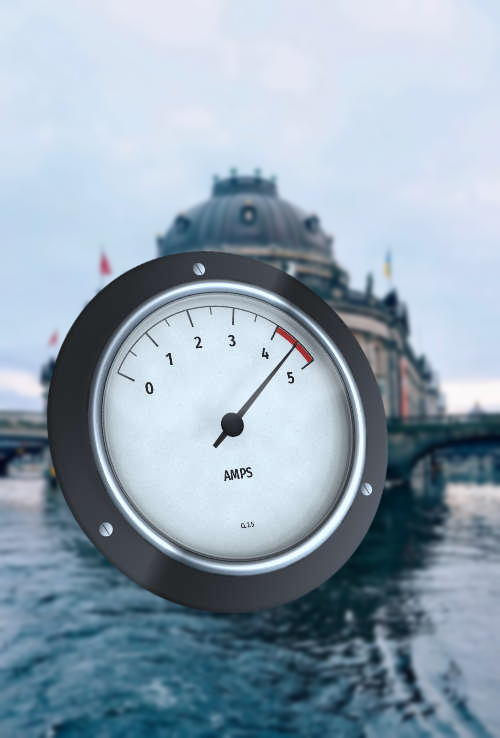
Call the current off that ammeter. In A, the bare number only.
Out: 4.5
